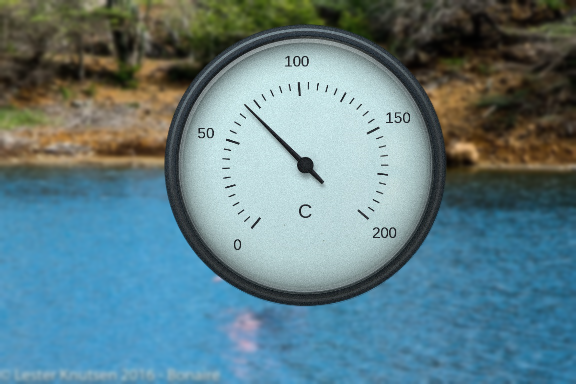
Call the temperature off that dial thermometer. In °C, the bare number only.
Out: 70
